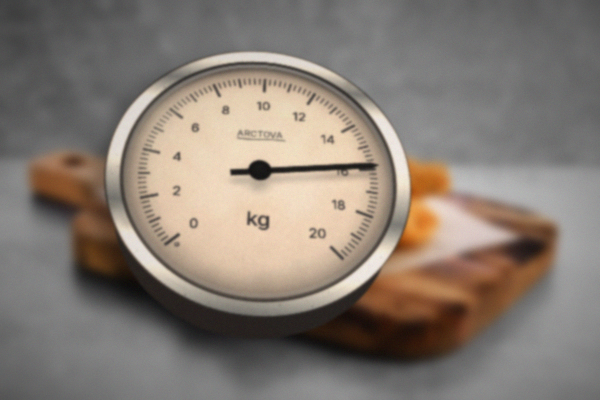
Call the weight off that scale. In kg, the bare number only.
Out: 16
